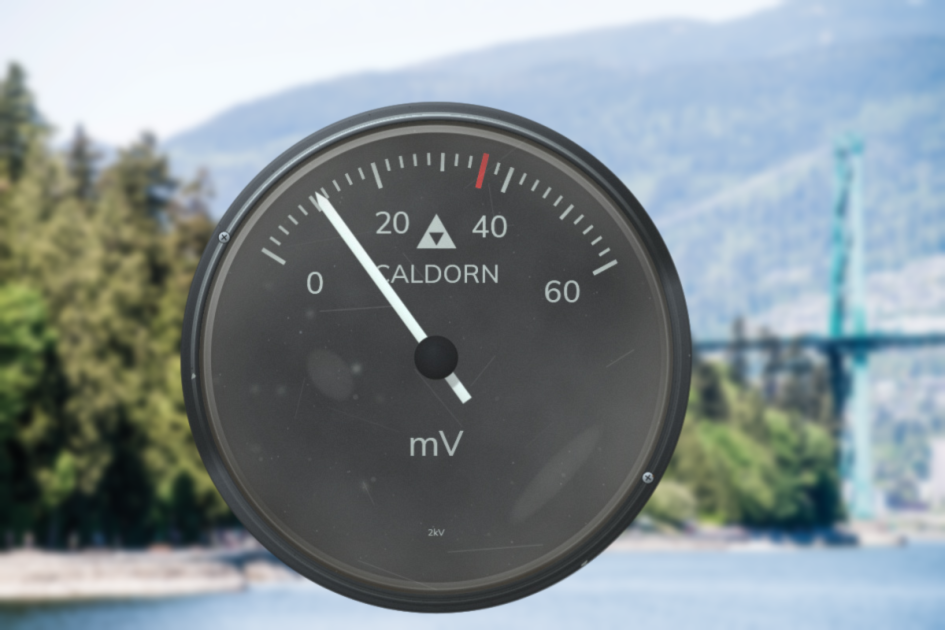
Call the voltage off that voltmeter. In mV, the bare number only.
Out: 11
